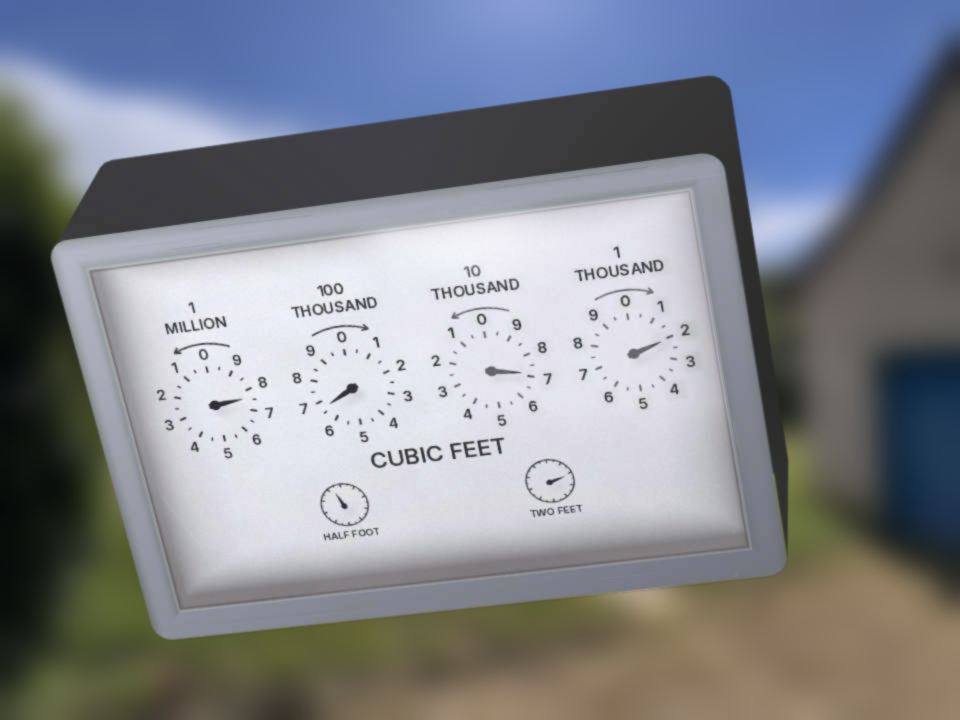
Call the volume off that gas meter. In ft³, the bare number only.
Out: 767200
